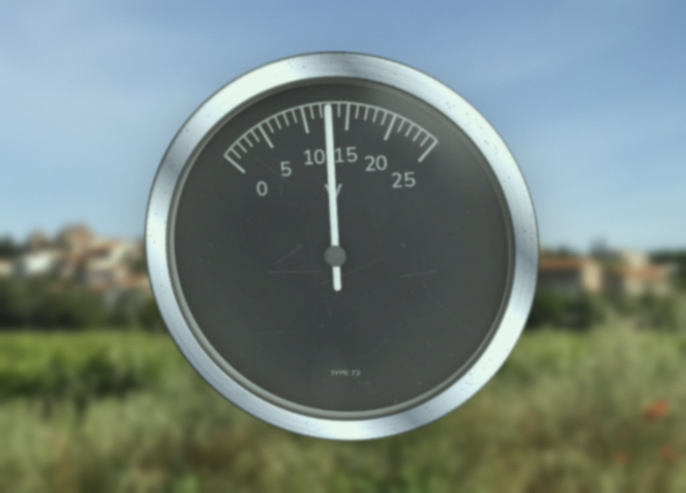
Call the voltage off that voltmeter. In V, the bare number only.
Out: 13
